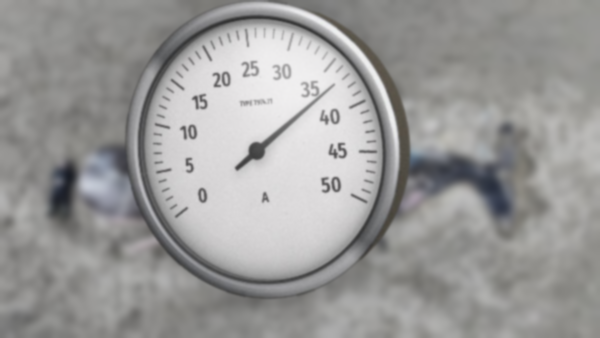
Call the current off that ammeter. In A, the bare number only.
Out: 37
